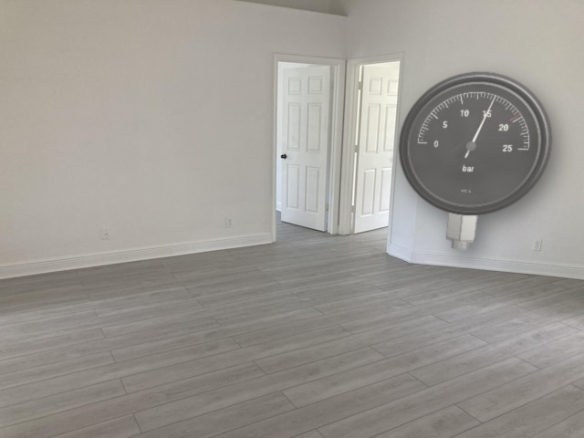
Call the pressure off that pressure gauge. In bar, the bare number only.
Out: 15
